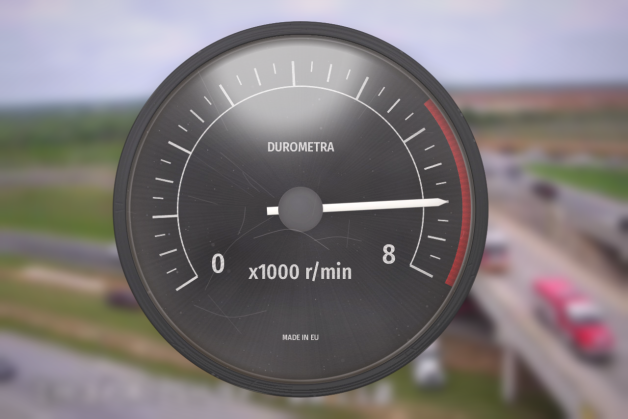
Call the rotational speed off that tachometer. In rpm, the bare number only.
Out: 7000
